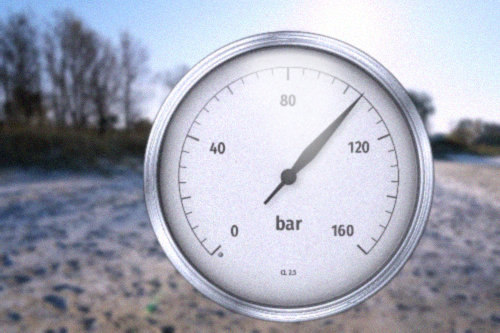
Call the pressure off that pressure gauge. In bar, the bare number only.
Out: 105
